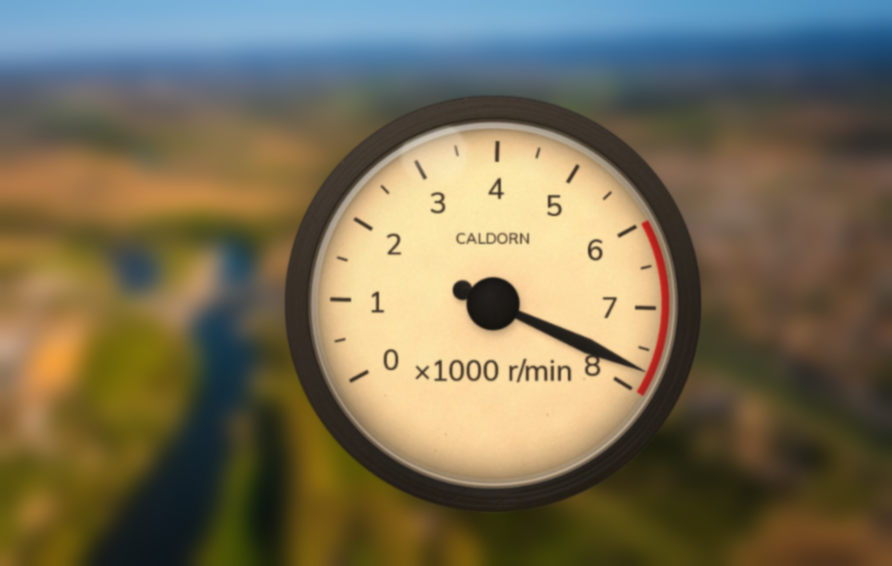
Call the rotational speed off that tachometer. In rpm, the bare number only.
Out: 7750
